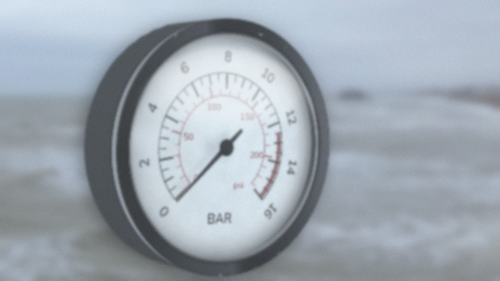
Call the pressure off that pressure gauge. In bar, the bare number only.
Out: 0
